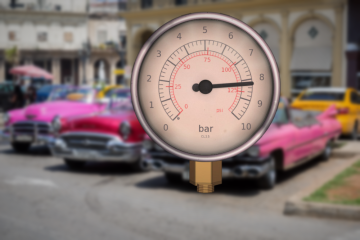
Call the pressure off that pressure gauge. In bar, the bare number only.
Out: 8.2
